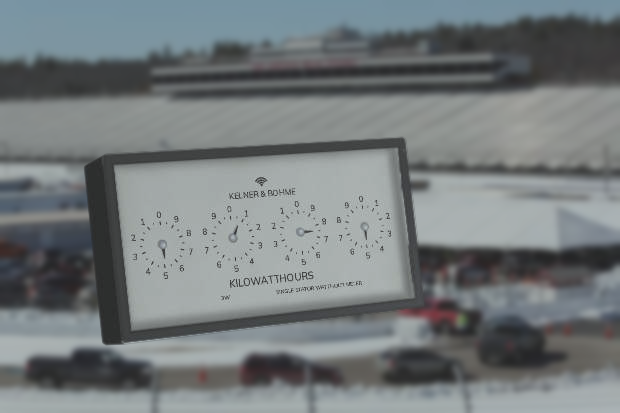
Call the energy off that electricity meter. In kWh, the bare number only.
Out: 5075
